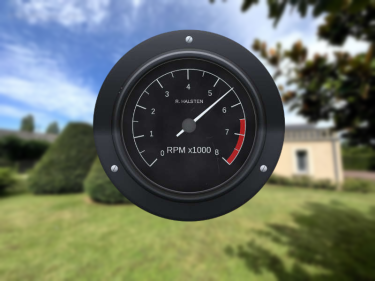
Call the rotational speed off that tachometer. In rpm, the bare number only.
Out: 5500
